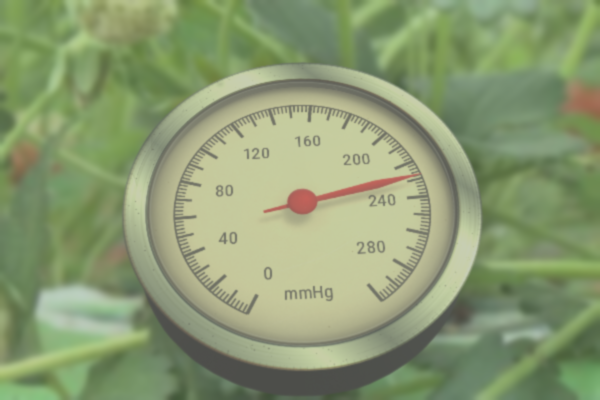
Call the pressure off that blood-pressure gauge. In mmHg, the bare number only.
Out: 230
